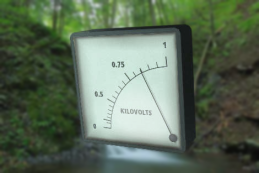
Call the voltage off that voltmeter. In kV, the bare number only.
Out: 0.85
